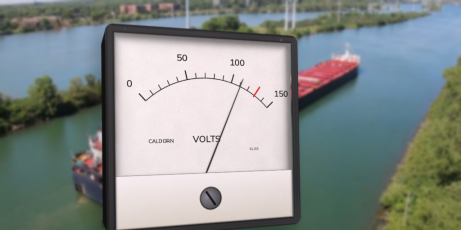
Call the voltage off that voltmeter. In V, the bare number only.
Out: 110
